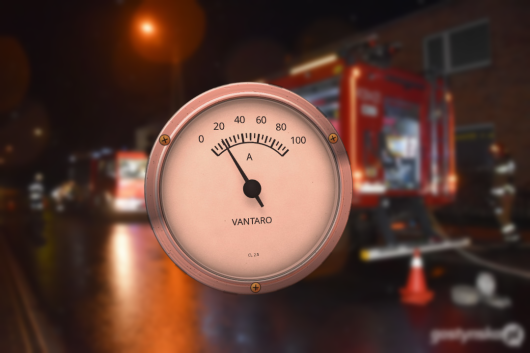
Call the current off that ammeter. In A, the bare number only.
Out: 15
